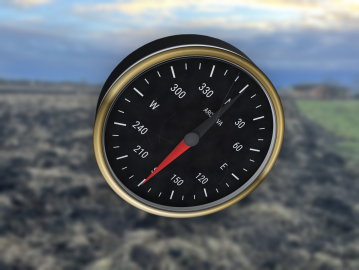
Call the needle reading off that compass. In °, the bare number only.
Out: 180
